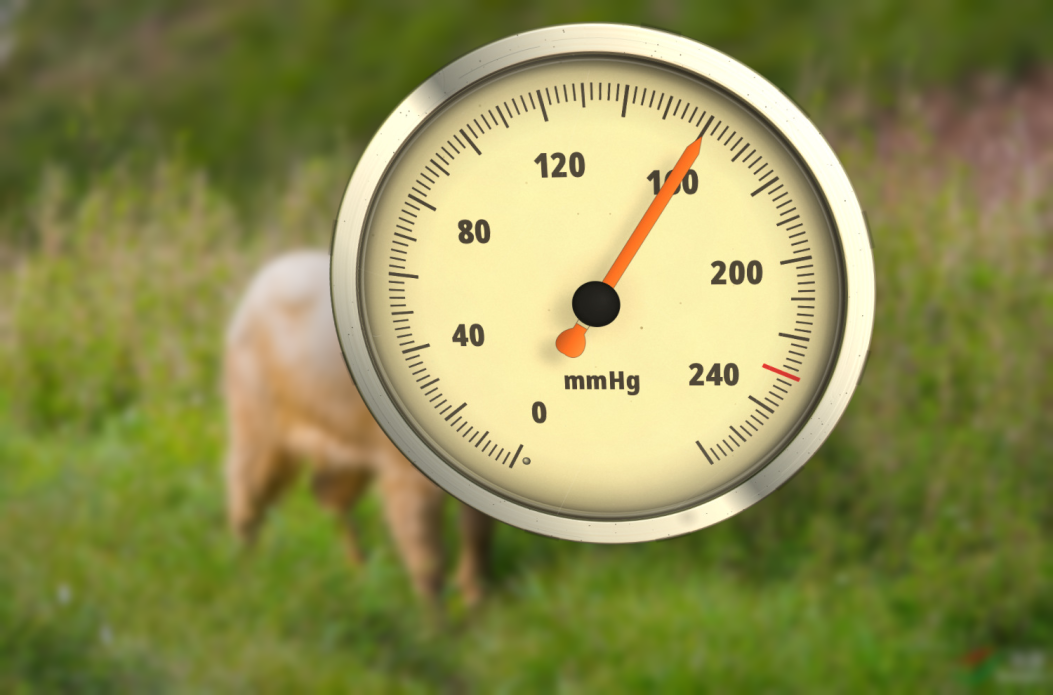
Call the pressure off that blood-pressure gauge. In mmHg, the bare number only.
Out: 160
